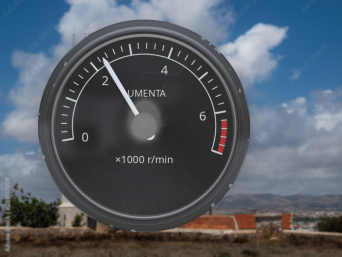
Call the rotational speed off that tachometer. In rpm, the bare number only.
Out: 2300
